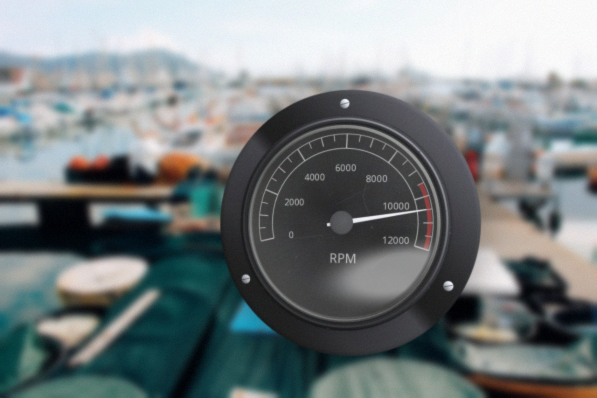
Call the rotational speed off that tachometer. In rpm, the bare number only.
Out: 10500
